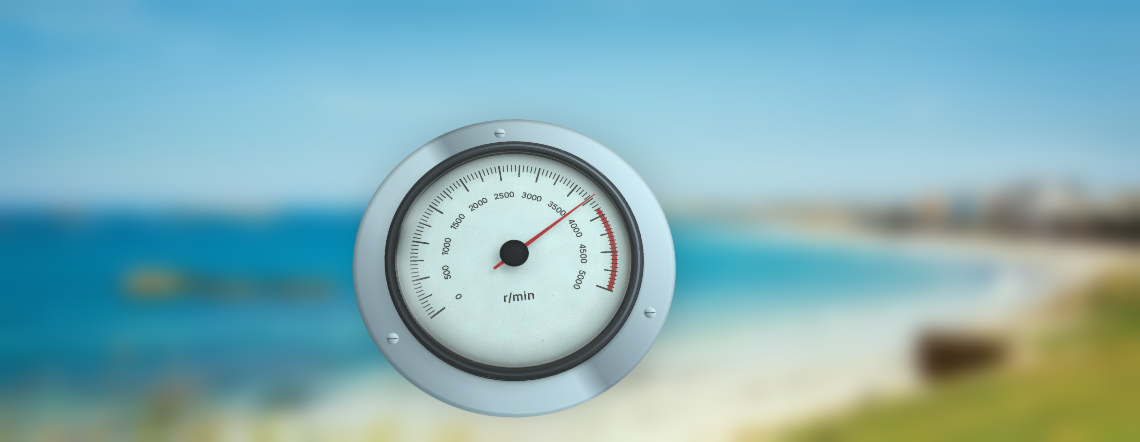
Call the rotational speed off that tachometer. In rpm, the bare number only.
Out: 3750
